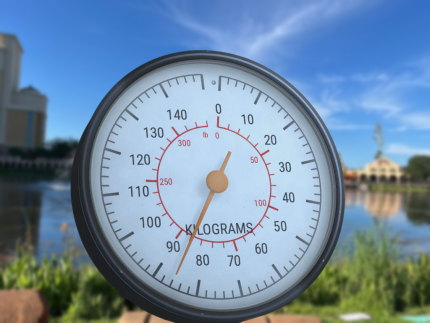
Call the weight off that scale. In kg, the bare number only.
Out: 86
